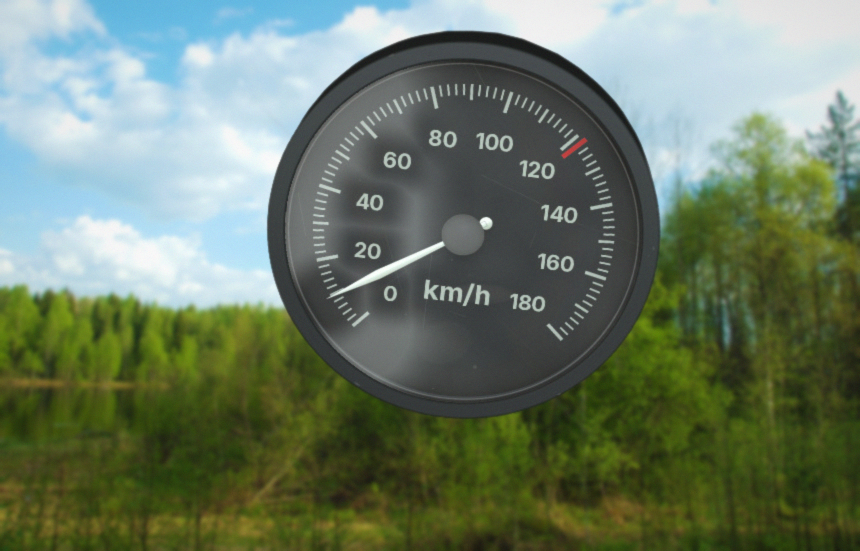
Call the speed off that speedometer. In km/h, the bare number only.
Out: 10
